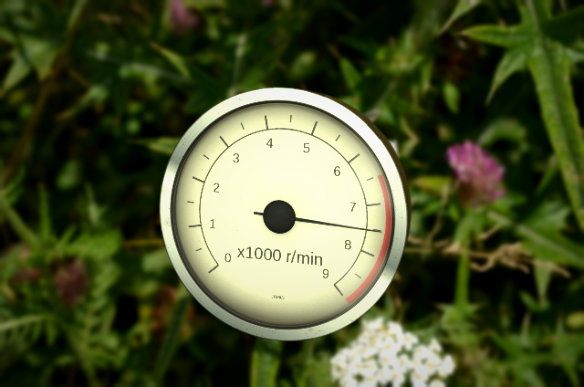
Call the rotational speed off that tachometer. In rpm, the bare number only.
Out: 7500
